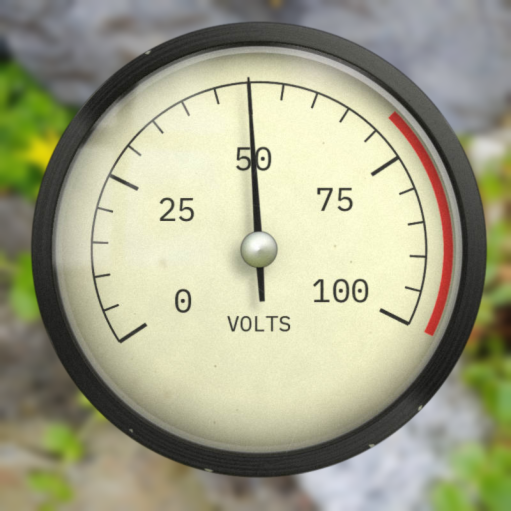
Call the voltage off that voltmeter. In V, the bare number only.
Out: 50
